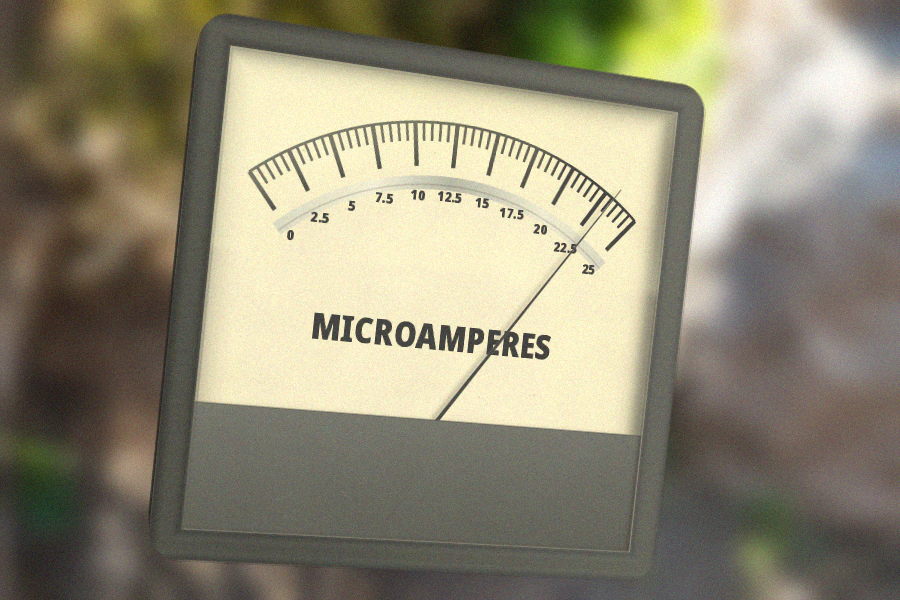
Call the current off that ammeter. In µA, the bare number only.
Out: 23
